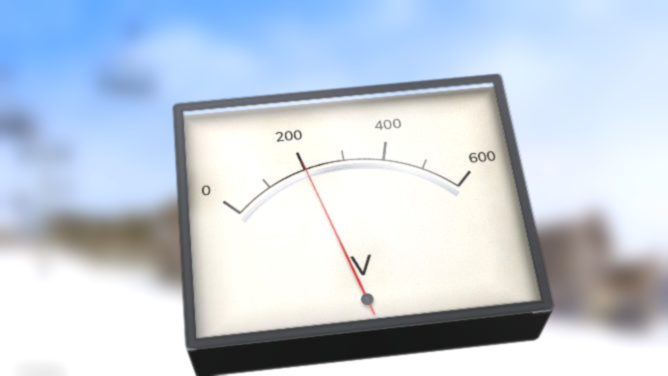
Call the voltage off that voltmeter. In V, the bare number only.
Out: 200
